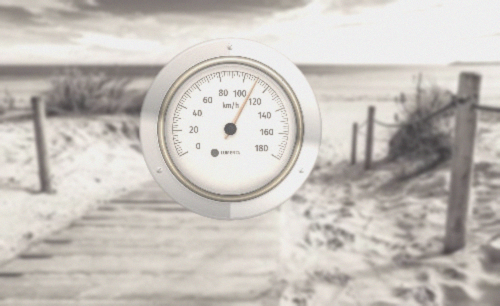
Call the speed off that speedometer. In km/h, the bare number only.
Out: 110
